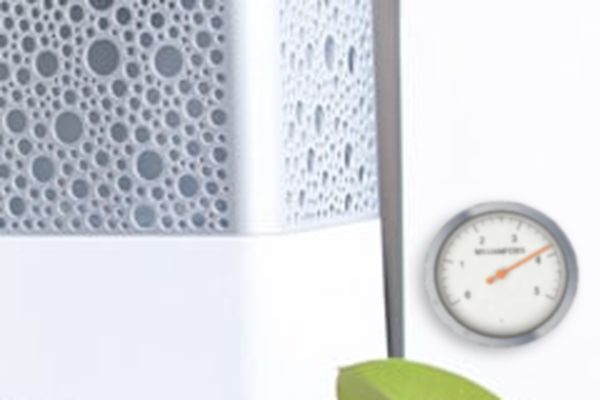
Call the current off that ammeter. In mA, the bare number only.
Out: 3.8
